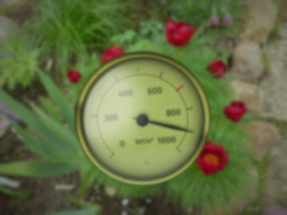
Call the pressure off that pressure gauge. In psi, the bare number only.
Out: 900
